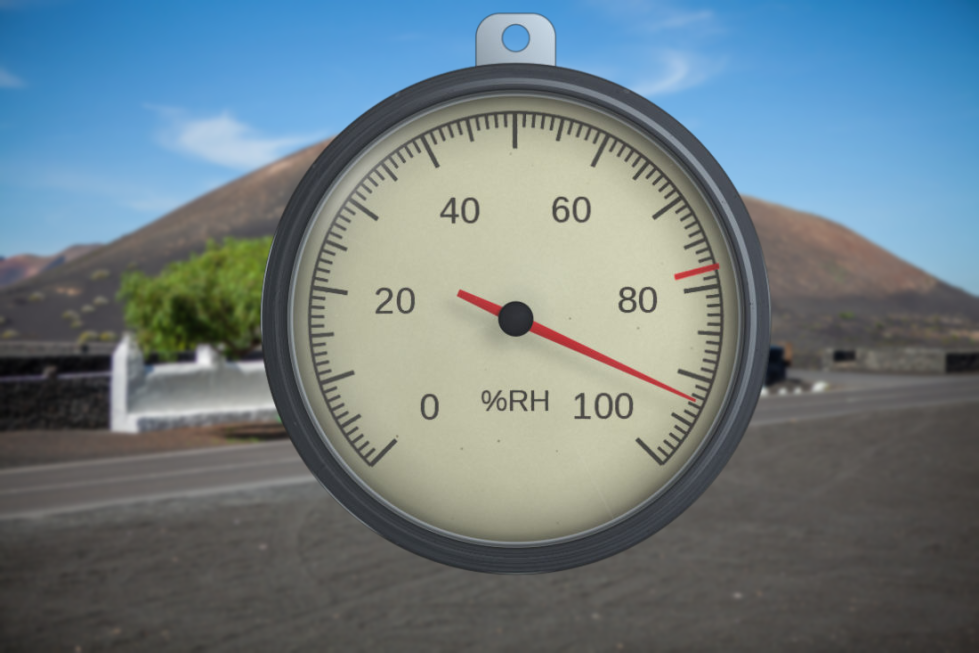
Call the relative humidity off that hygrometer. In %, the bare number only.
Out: 92.5
